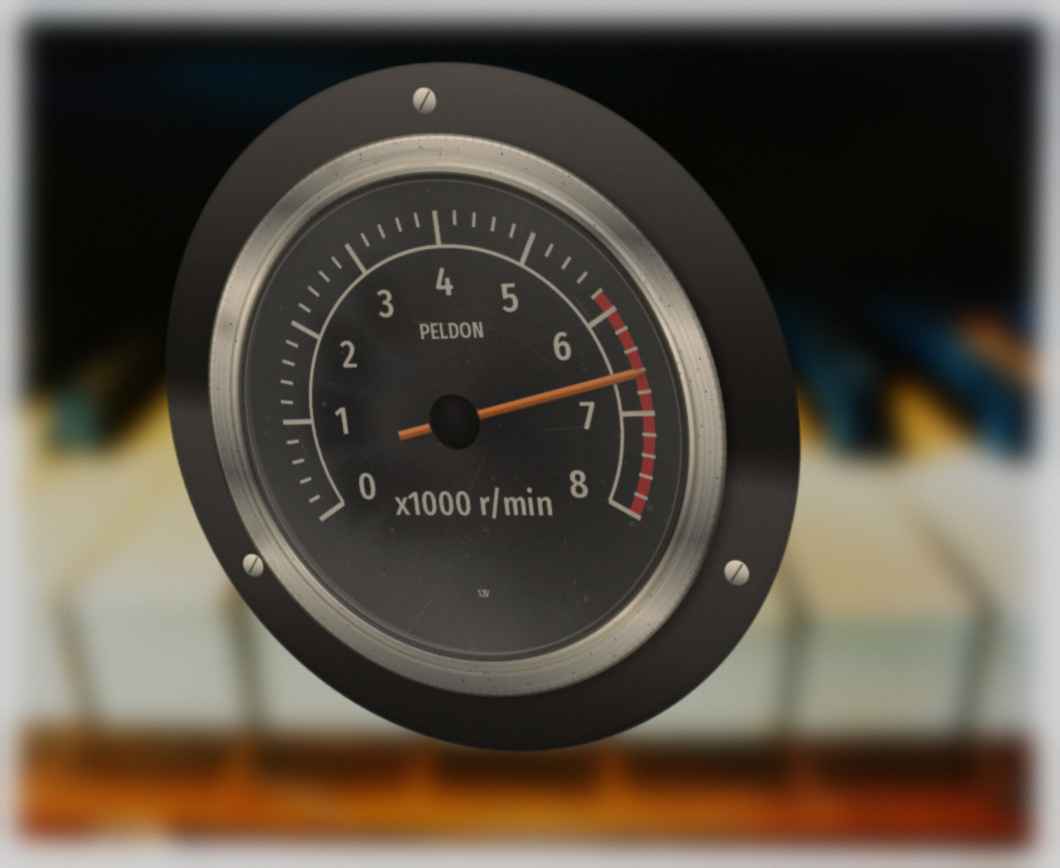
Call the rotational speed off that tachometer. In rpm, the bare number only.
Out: 6600
